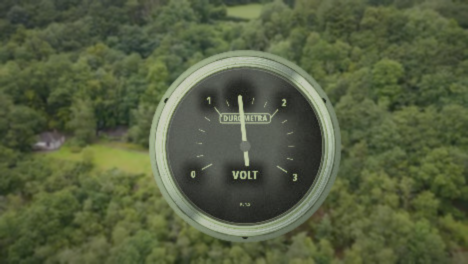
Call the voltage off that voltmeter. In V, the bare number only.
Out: 1.4
